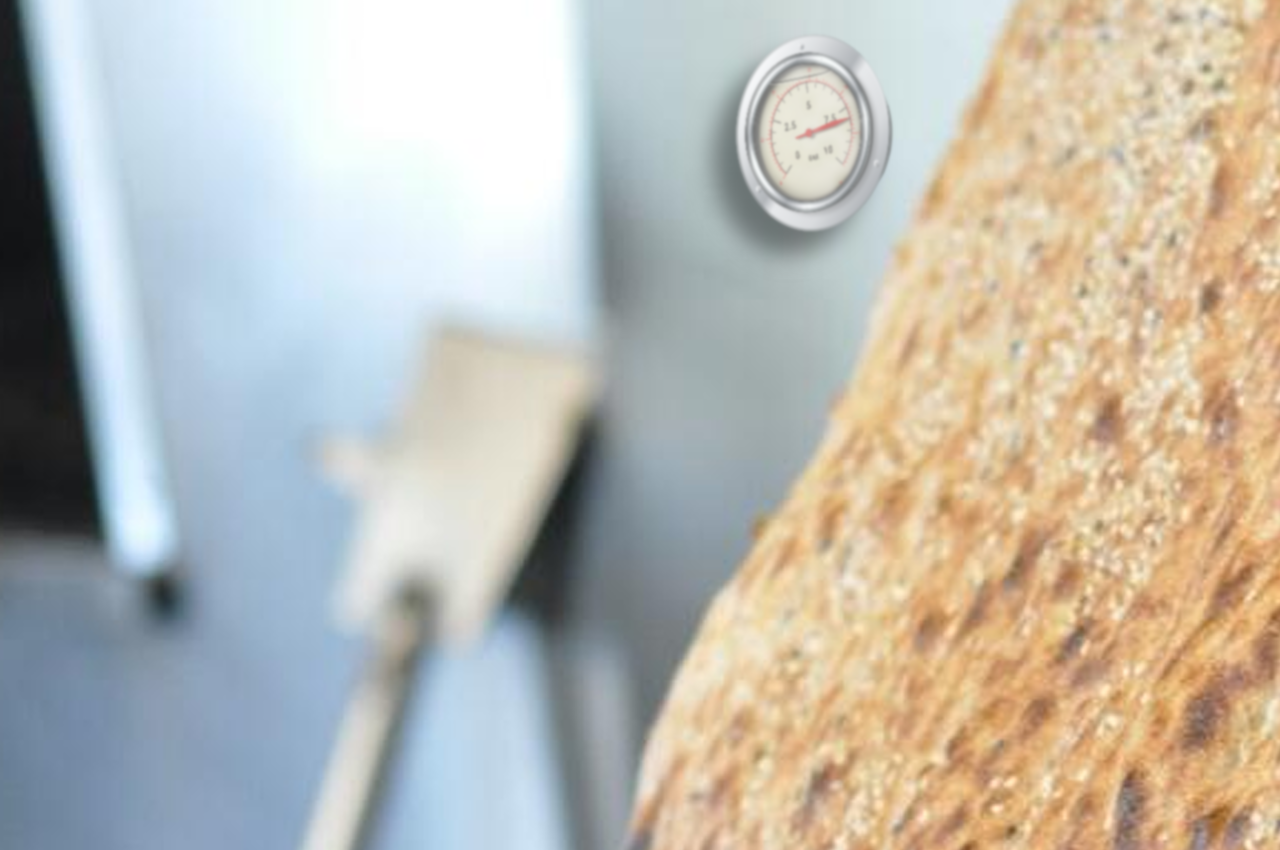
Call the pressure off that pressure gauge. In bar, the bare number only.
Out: 8
